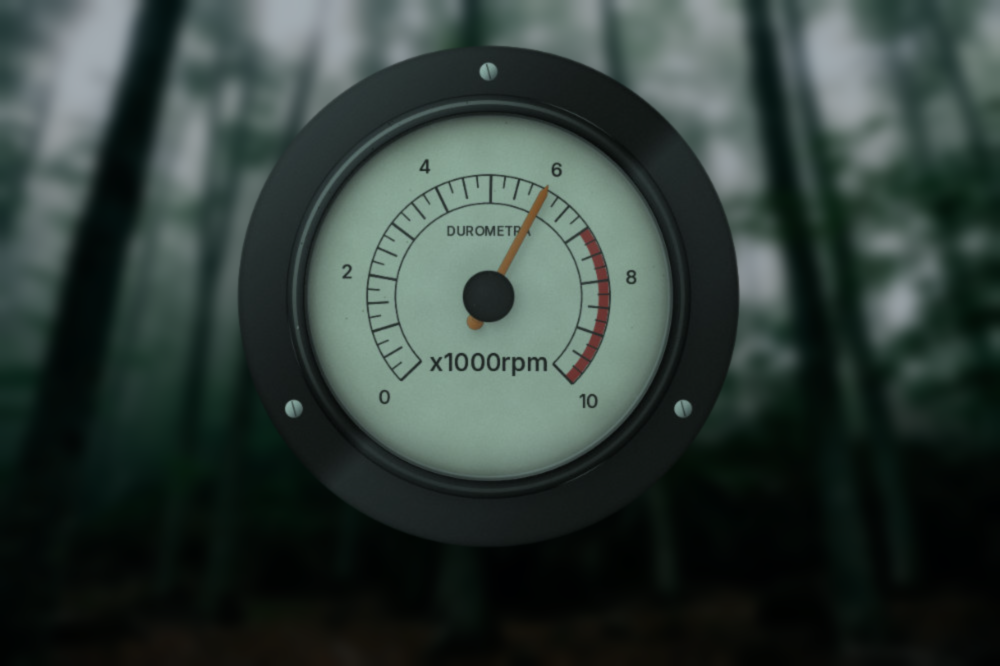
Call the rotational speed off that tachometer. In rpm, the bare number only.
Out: 6000
